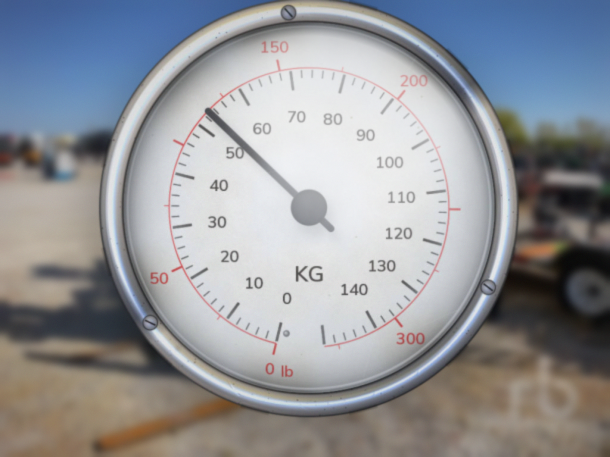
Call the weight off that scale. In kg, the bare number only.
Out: 53
